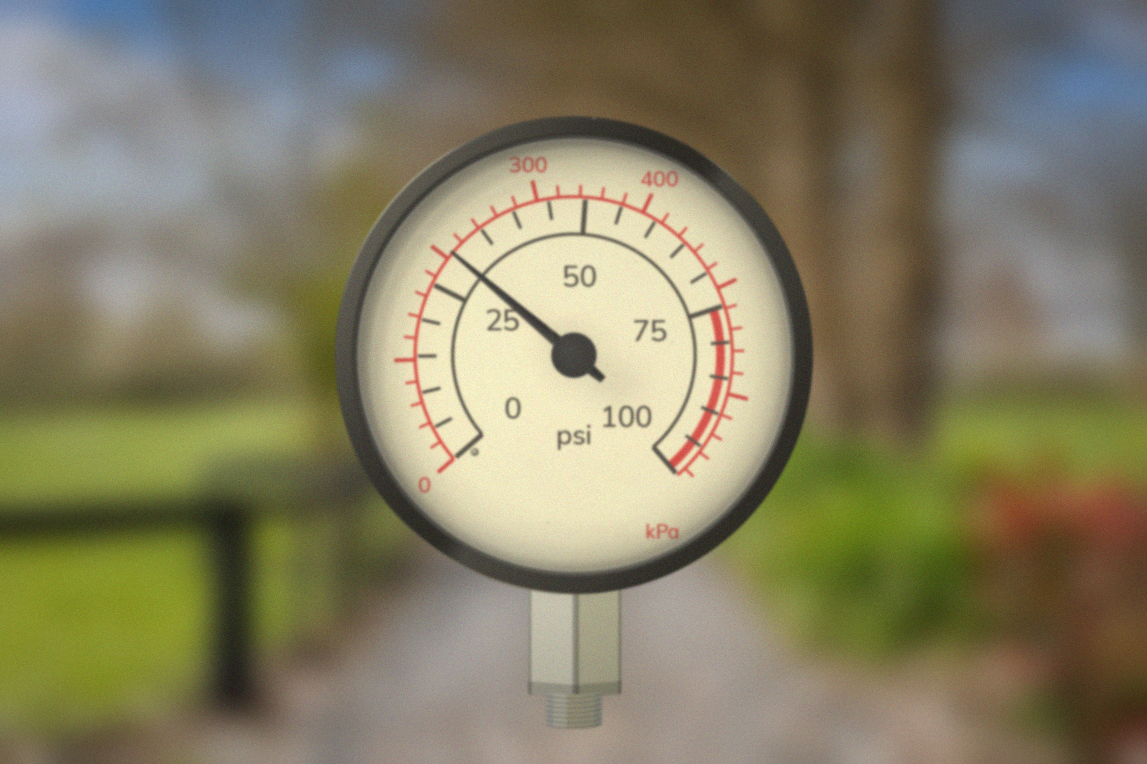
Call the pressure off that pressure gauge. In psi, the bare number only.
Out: 30
